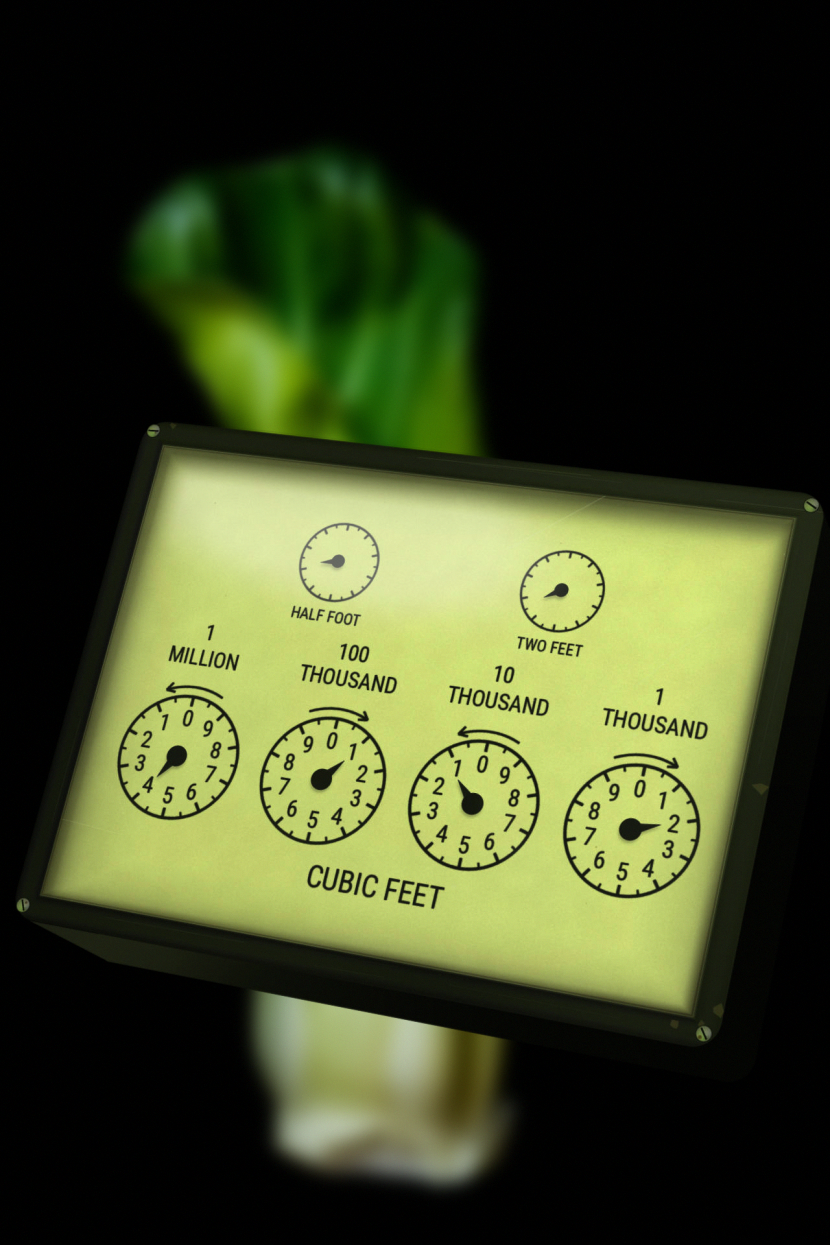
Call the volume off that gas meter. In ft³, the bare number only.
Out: 411200
